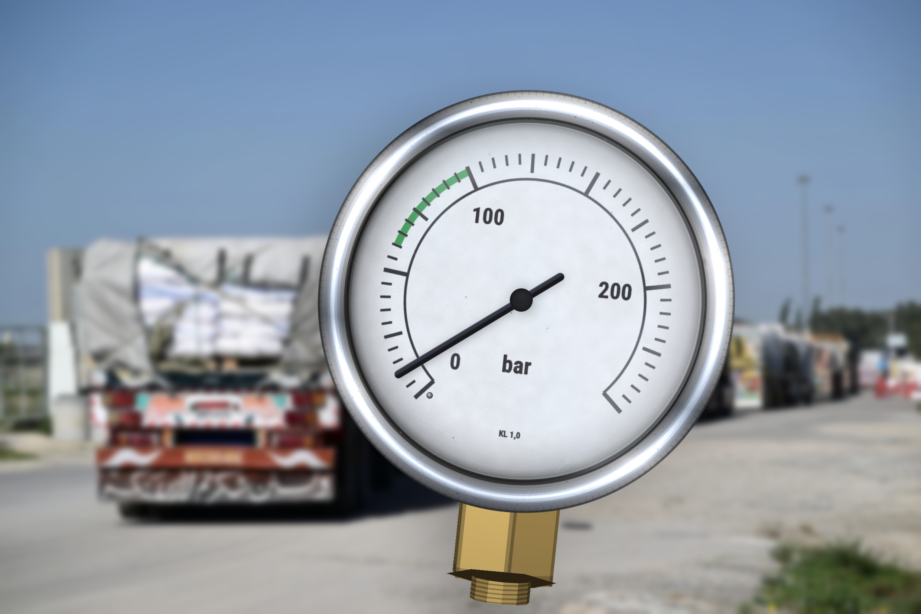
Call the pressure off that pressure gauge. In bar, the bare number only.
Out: 10
